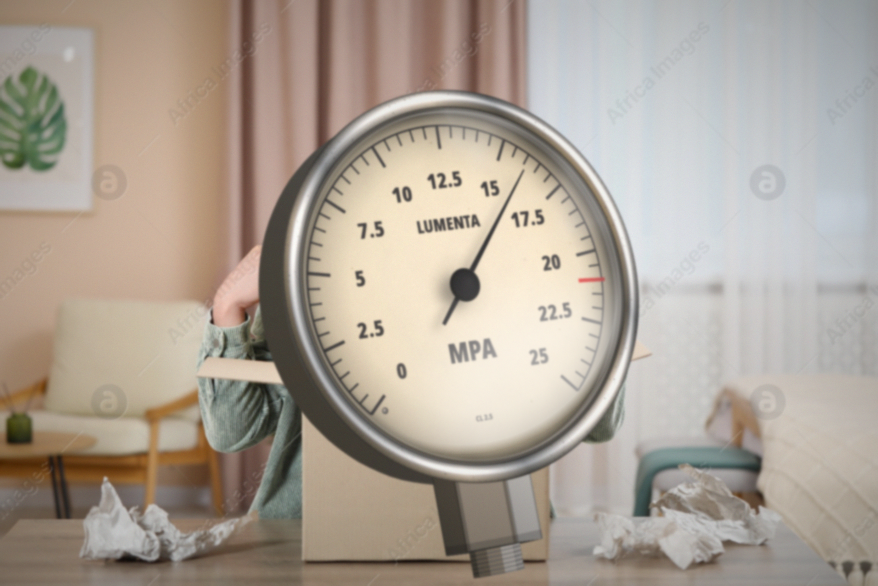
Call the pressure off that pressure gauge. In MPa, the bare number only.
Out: 16
